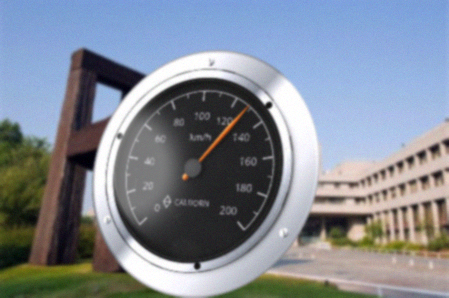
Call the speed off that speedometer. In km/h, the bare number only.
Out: 130
